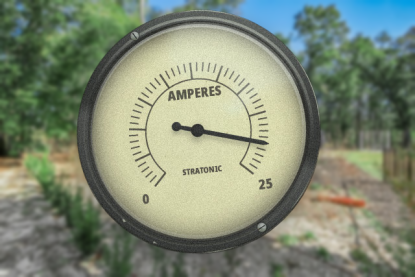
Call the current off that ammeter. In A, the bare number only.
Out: 22.5
